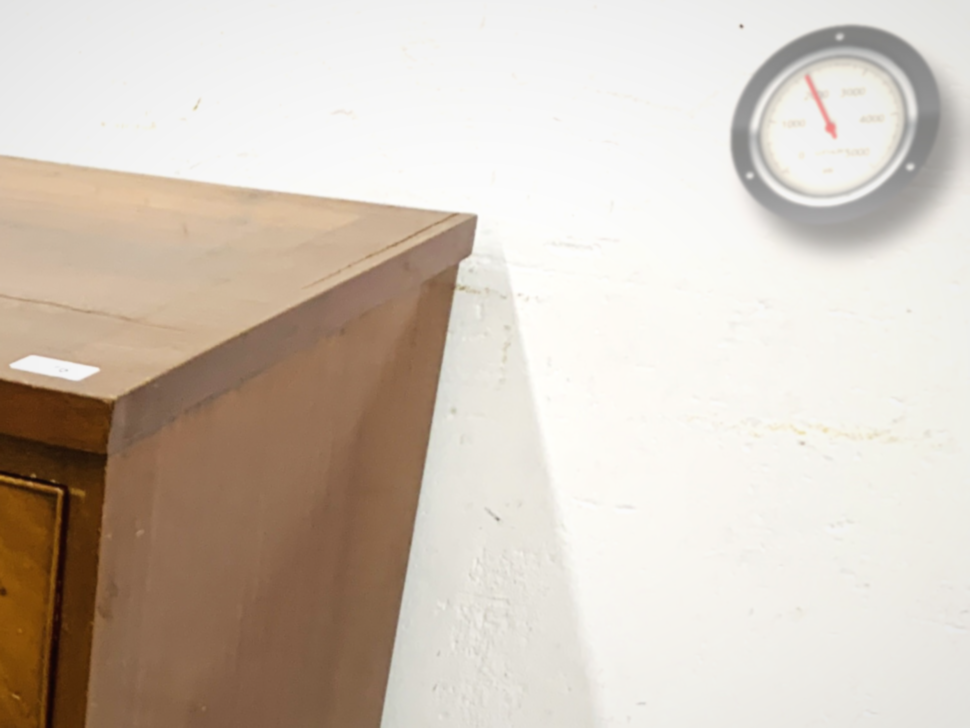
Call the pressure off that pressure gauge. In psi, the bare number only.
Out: 2000
